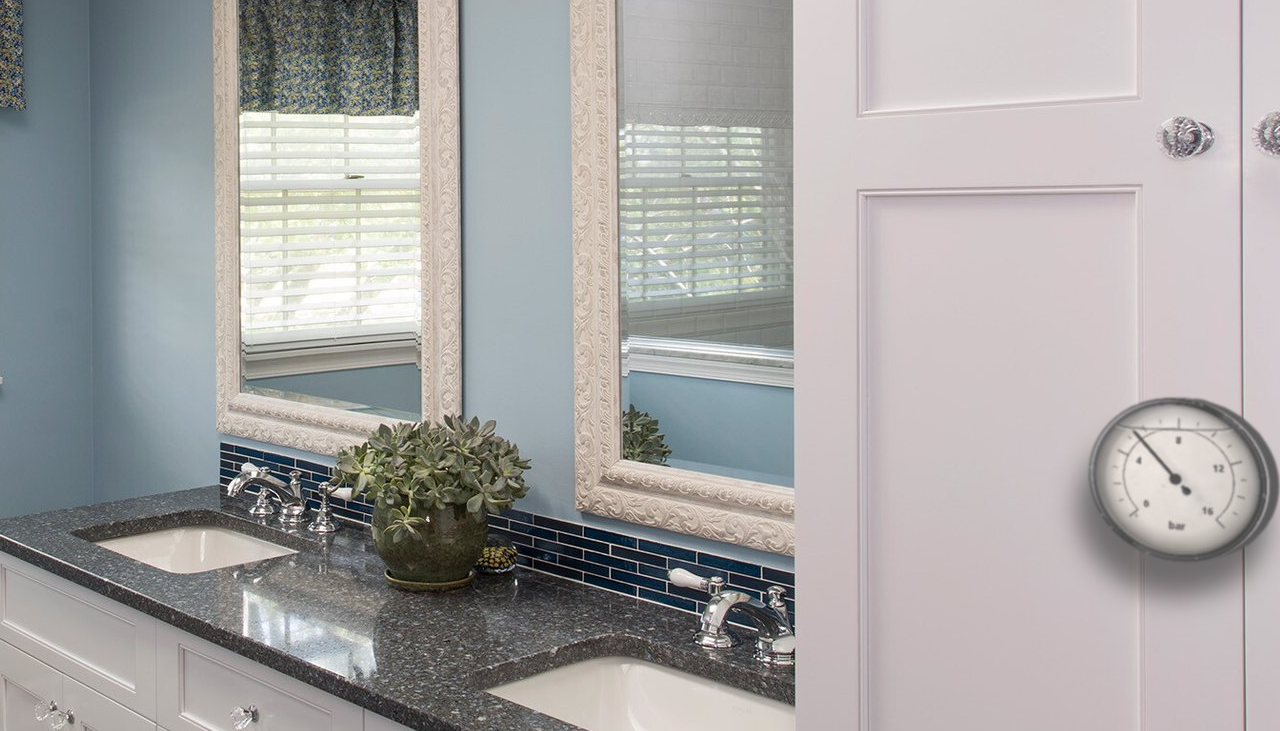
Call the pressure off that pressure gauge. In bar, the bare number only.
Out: 5.5
